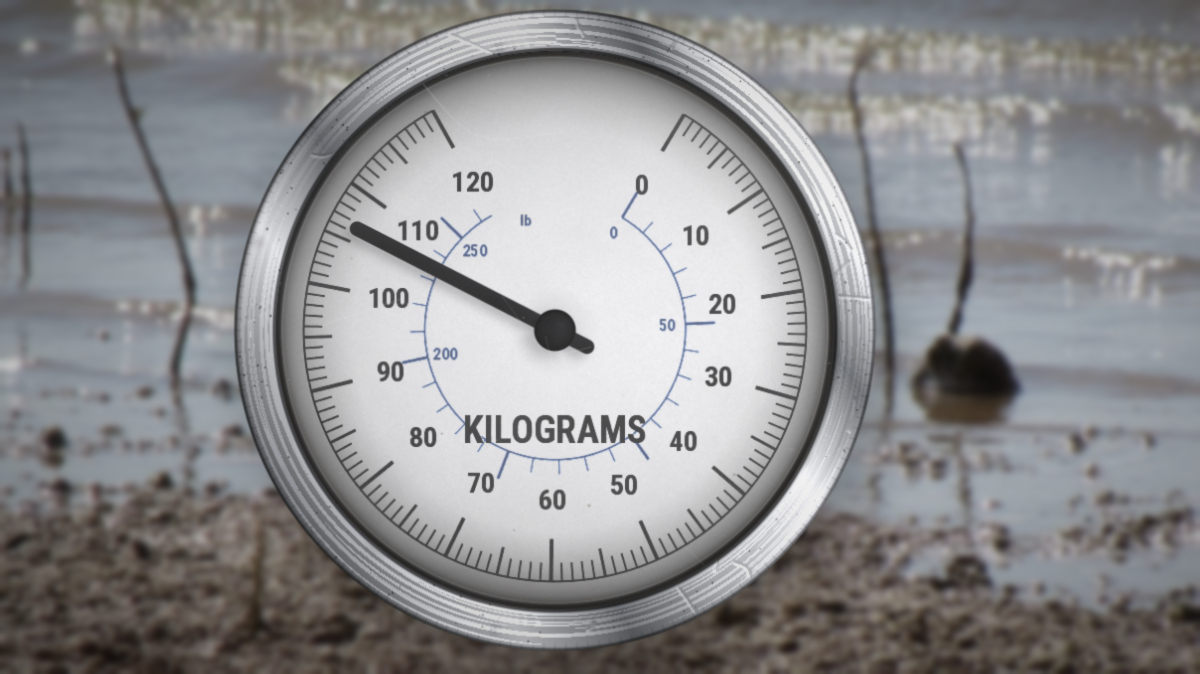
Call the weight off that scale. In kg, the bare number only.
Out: 106.5
